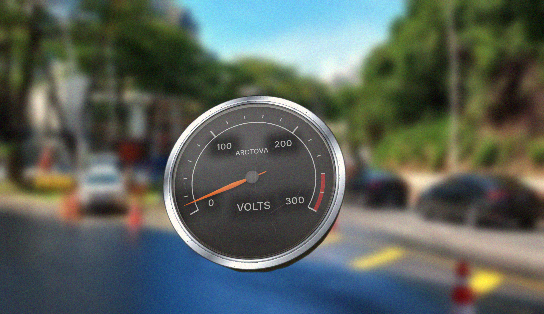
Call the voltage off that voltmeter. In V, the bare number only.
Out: 10
